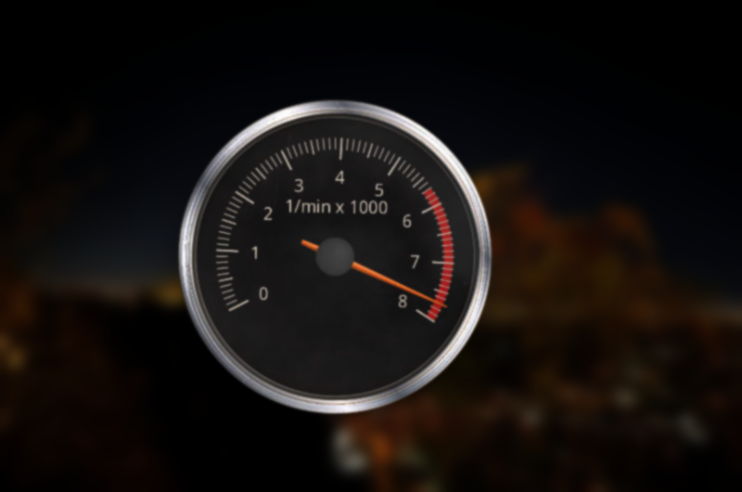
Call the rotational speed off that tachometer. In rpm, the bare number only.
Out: 7700
